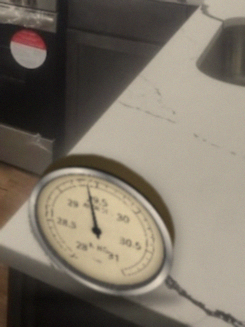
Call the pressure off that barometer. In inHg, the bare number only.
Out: 29.4
